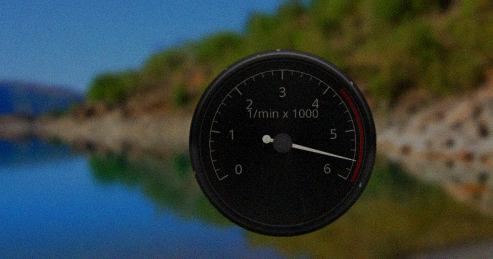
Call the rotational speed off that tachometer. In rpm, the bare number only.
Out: 5600
